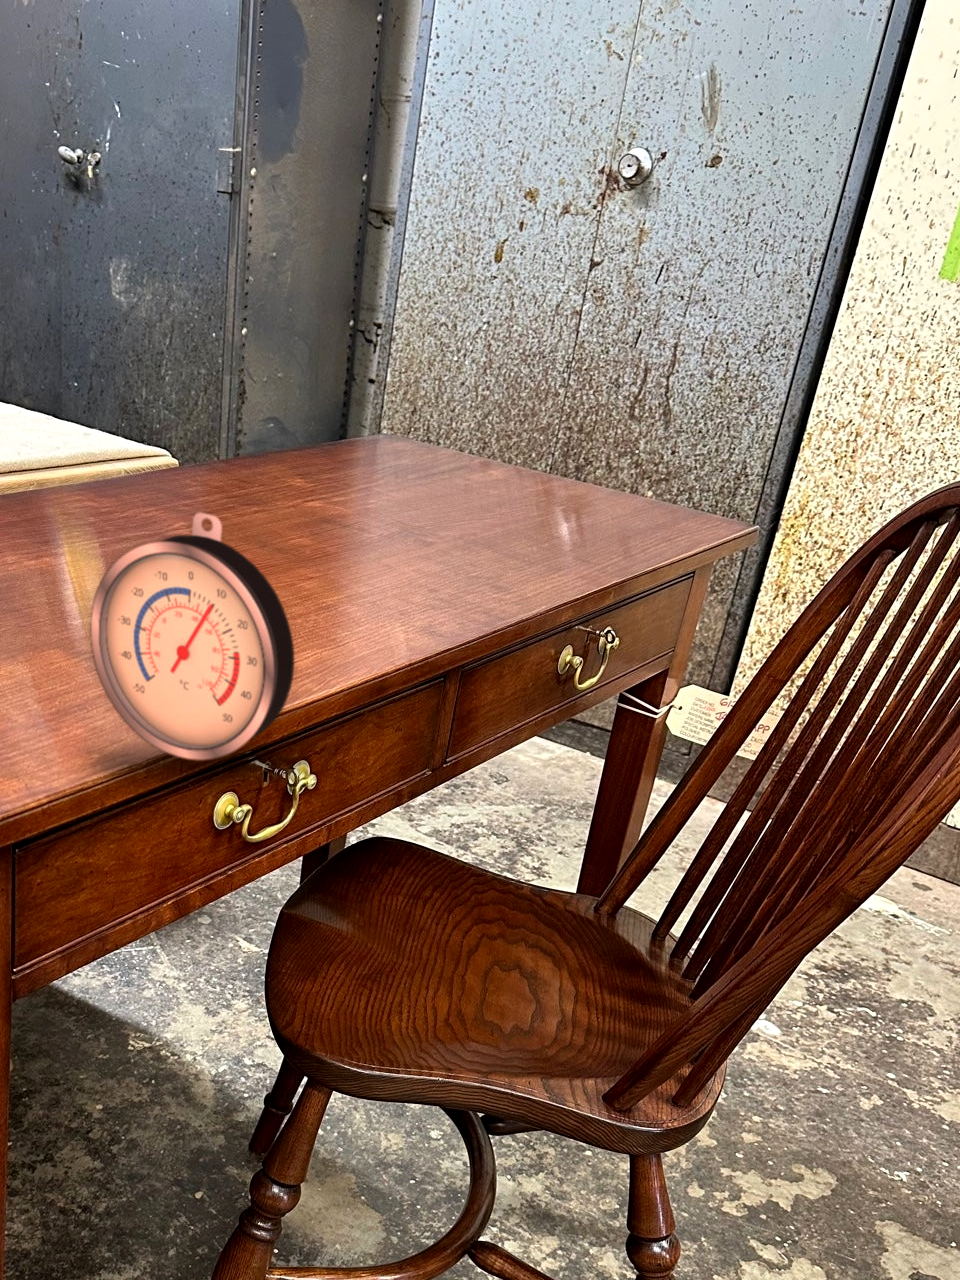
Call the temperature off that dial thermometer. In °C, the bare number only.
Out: 10
